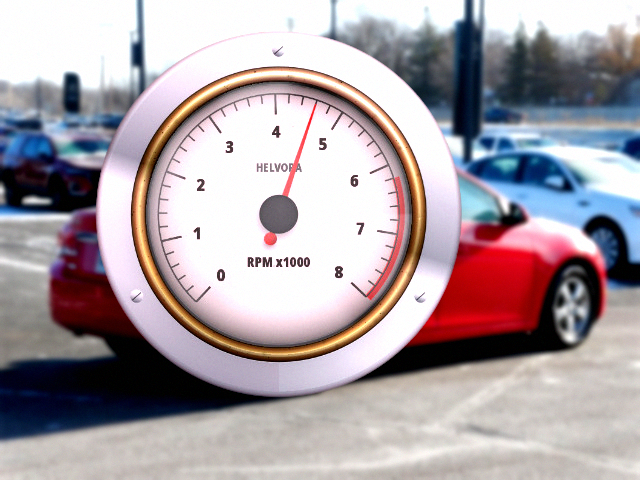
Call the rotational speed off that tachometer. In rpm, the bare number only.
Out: 4600
